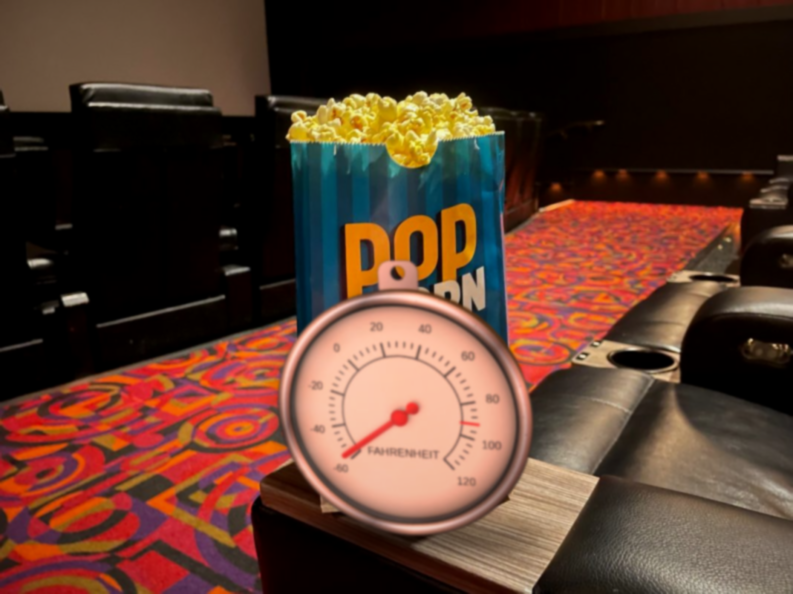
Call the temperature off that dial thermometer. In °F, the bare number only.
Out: -56
